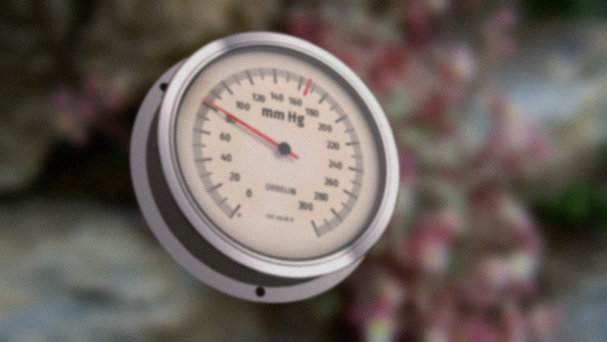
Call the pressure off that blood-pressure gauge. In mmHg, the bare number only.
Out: 80
